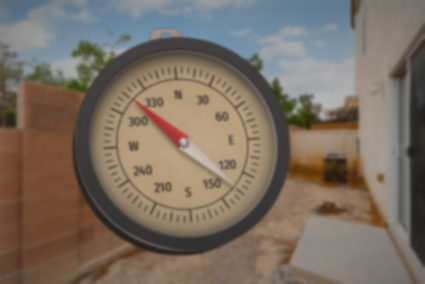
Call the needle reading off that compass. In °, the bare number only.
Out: 315
